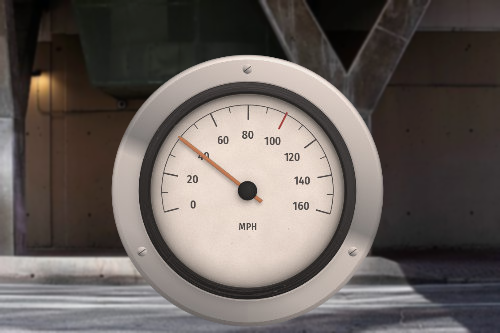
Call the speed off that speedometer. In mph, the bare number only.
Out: 40
